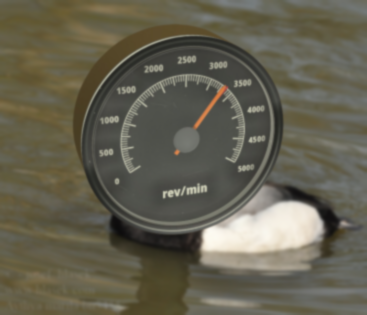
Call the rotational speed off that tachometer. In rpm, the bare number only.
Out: 3250
